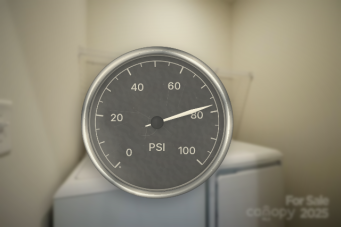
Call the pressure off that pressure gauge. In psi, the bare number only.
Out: 77.5
